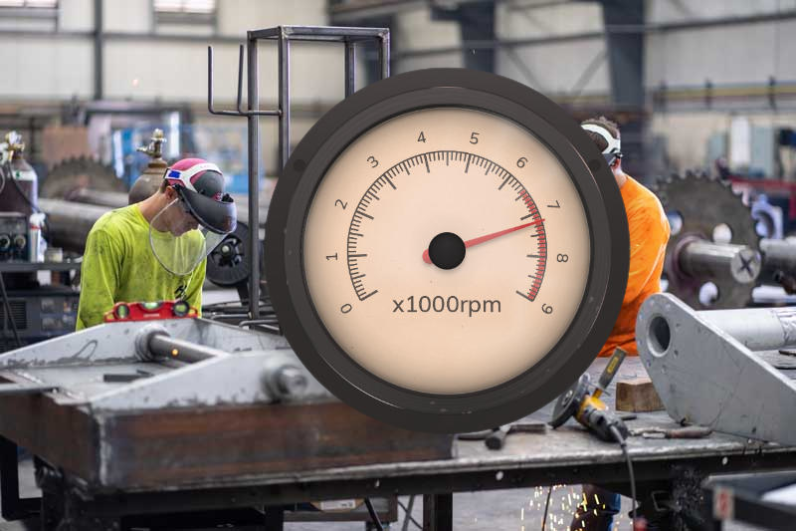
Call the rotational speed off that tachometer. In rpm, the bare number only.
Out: 7200
